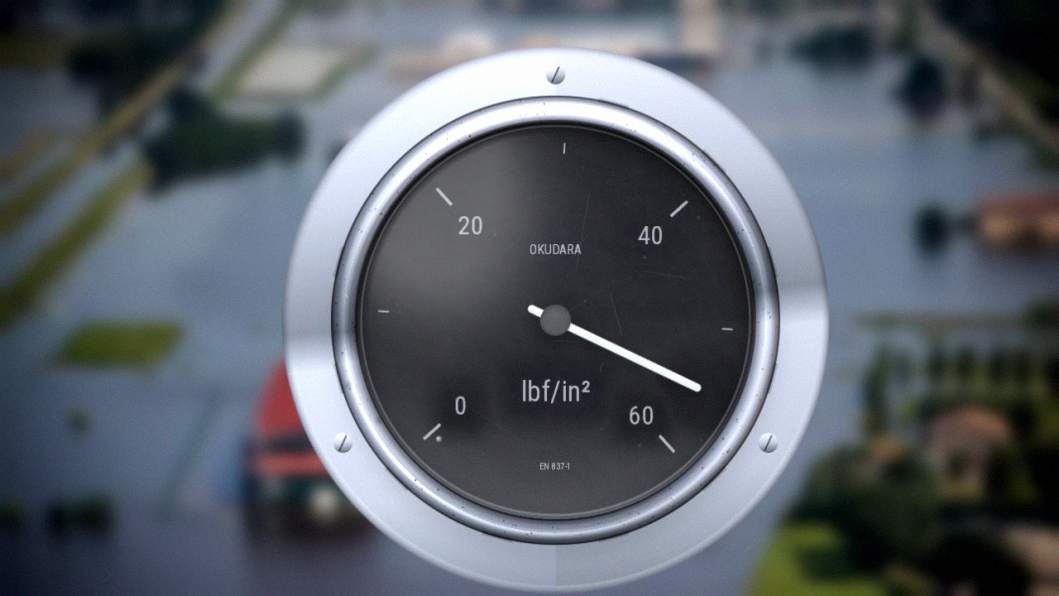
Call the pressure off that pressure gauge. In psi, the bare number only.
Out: 55
